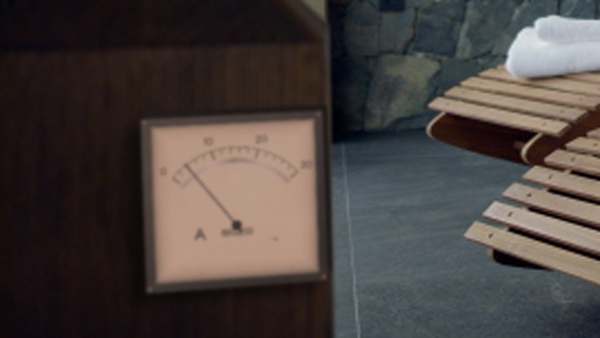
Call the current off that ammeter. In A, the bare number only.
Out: 4
